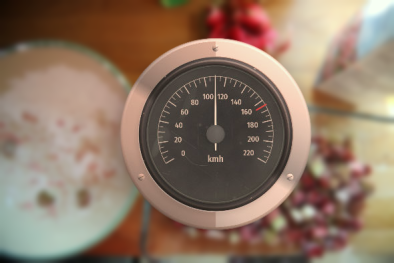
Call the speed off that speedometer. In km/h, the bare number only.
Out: 110
